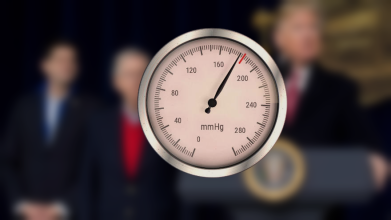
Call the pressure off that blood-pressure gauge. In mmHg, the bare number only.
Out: 180
